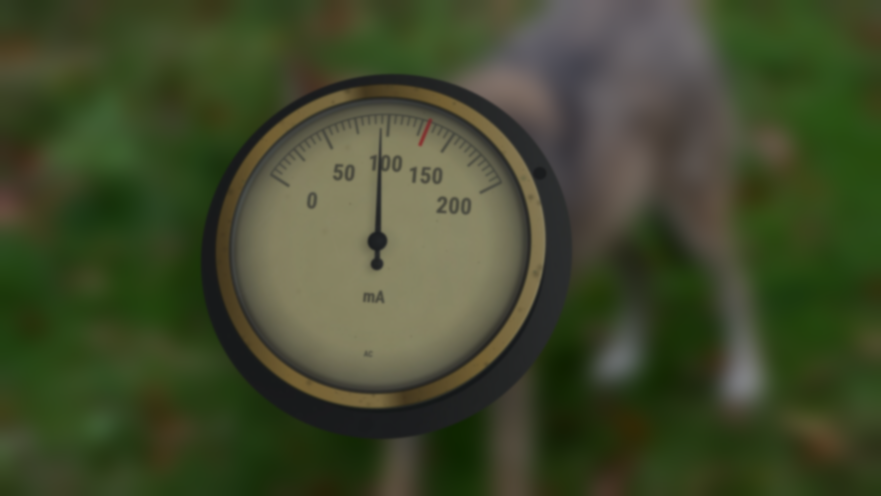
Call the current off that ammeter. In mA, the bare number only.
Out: 95
